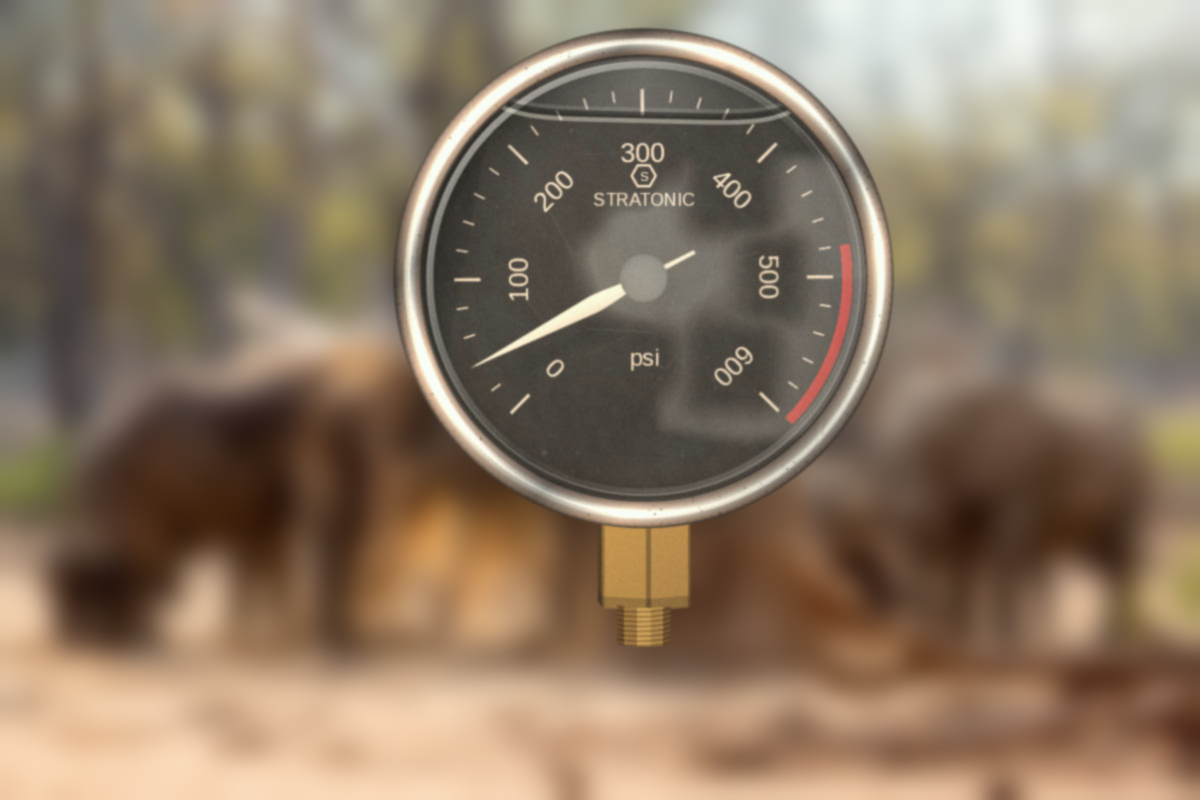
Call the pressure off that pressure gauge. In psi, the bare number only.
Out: 40
